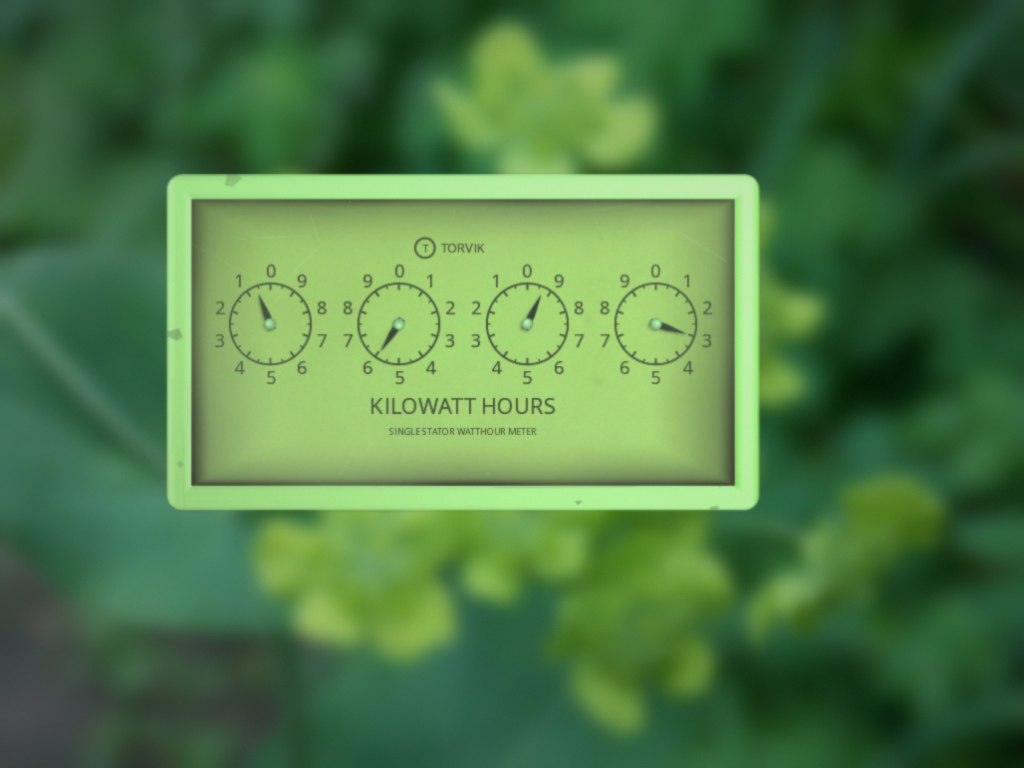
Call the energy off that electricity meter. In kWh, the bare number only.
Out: 593
